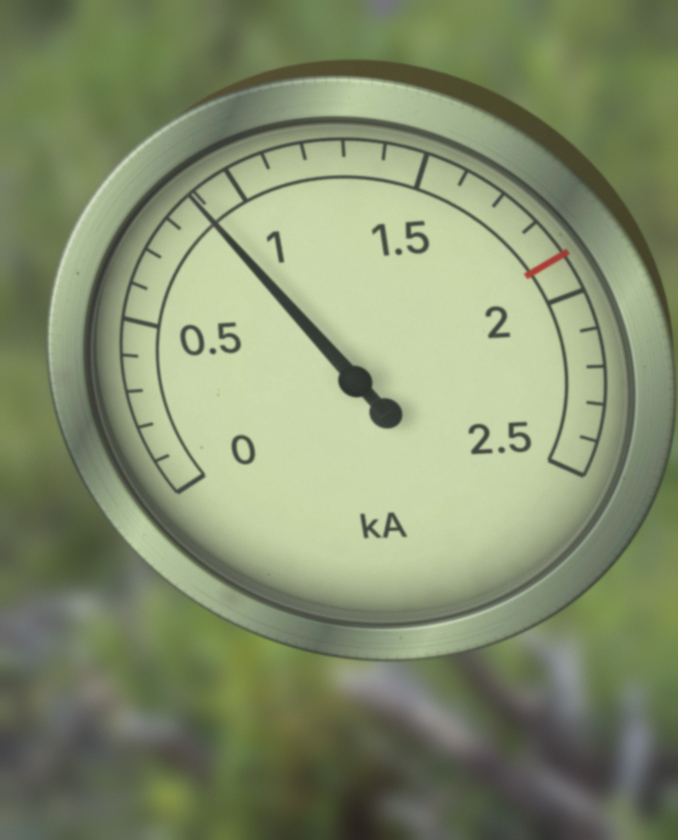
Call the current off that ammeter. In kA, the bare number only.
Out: 0.9
